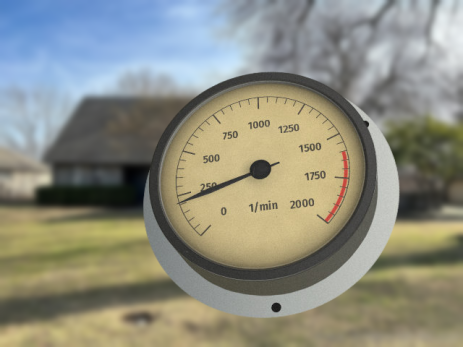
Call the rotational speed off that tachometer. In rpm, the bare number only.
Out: 200
